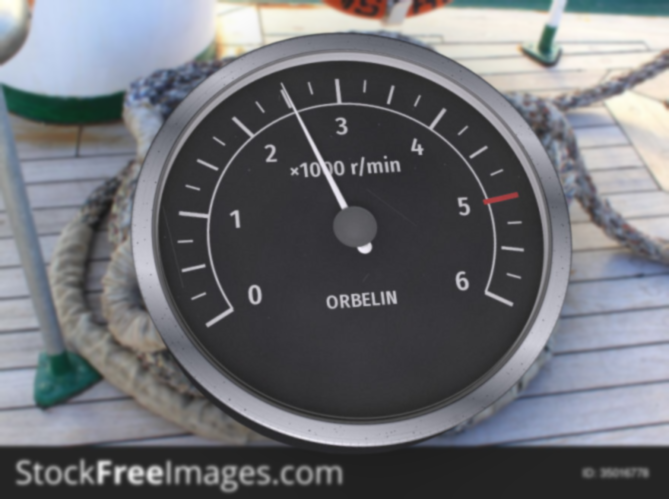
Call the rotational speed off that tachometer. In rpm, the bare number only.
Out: 2500
